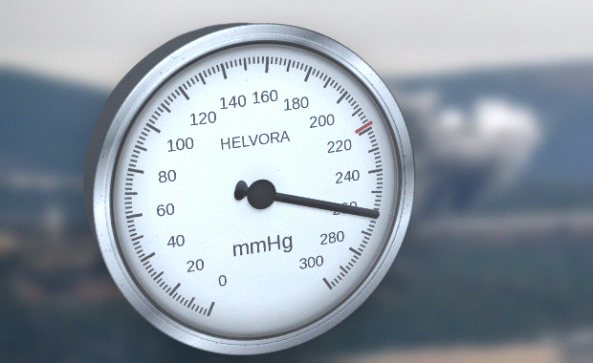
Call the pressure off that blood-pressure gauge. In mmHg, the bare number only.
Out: 260
